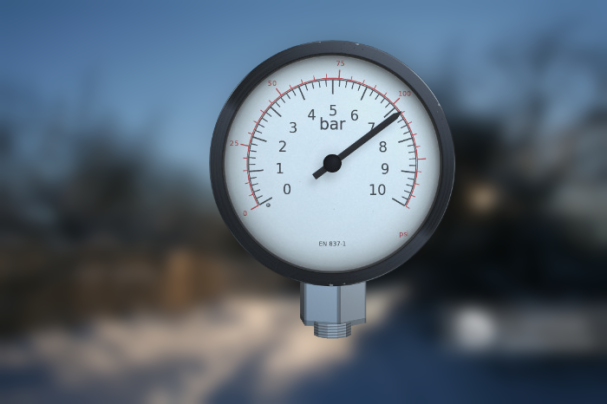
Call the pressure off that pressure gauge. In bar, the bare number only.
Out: 7.2
